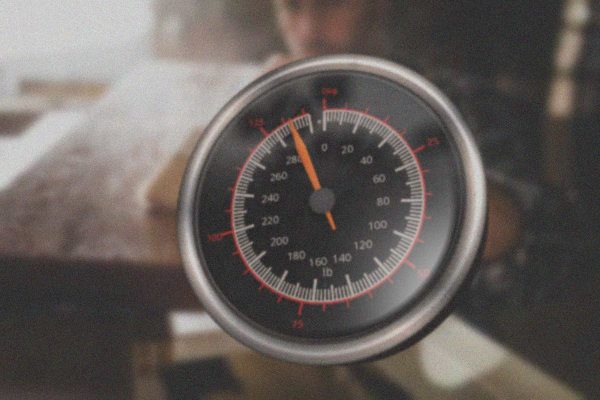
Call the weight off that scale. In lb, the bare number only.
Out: 290
